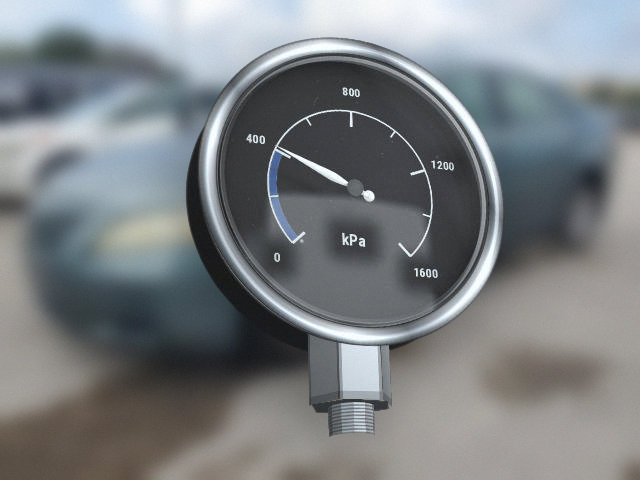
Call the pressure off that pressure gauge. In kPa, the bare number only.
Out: 400
